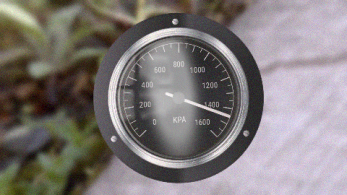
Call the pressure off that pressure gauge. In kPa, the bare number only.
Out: 1450
